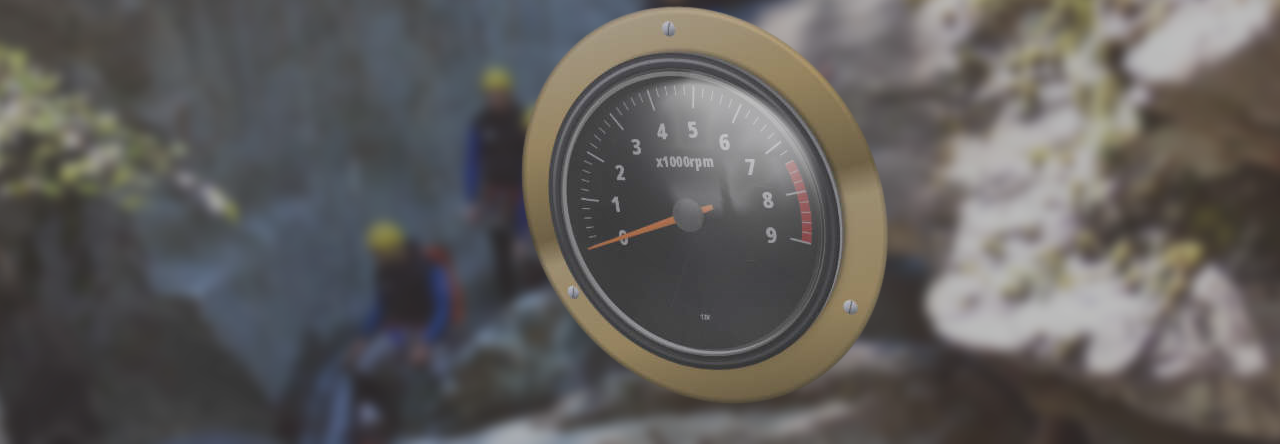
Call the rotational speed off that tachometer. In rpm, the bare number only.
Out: 0
